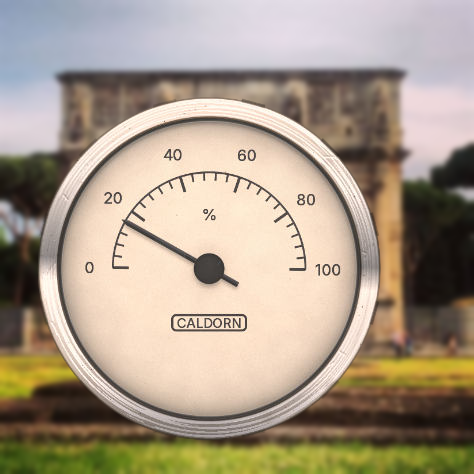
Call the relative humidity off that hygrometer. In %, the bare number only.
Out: 16
